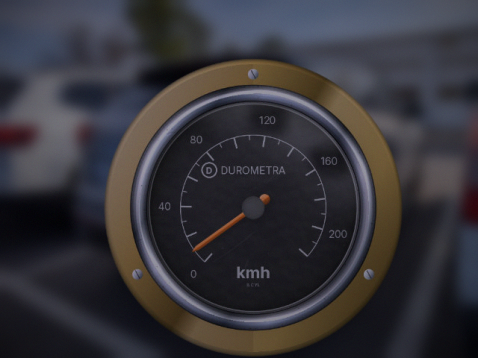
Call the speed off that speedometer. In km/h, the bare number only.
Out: 10
